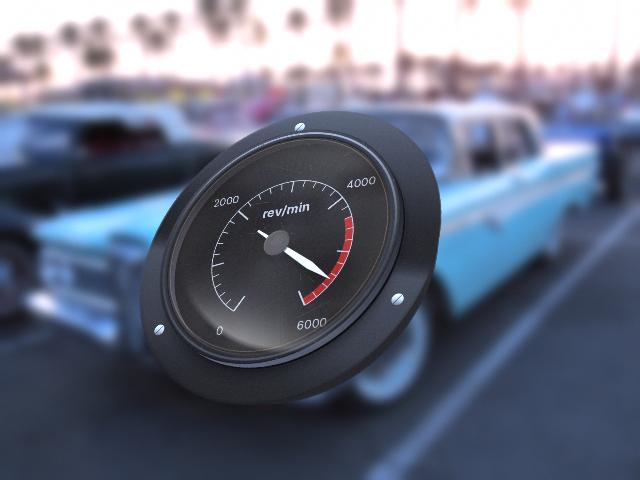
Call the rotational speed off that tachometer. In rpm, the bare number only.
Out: 5500
